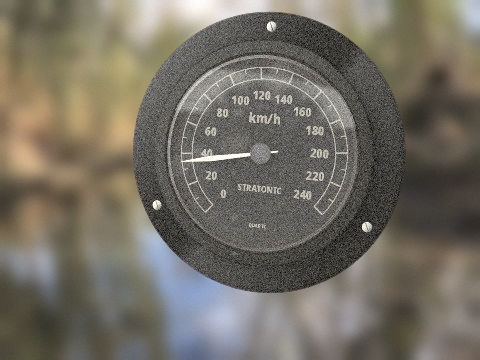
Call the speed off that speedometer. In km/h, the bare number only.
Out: 35
